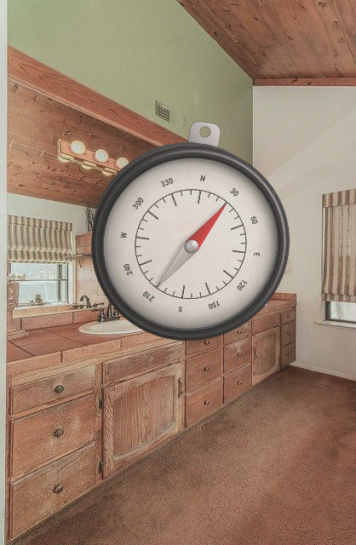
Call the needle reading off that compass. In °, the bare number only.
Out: 30
